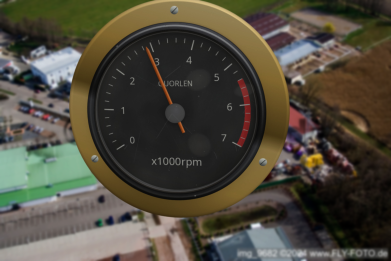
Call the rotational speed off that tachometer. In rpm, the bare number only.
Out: 2900
